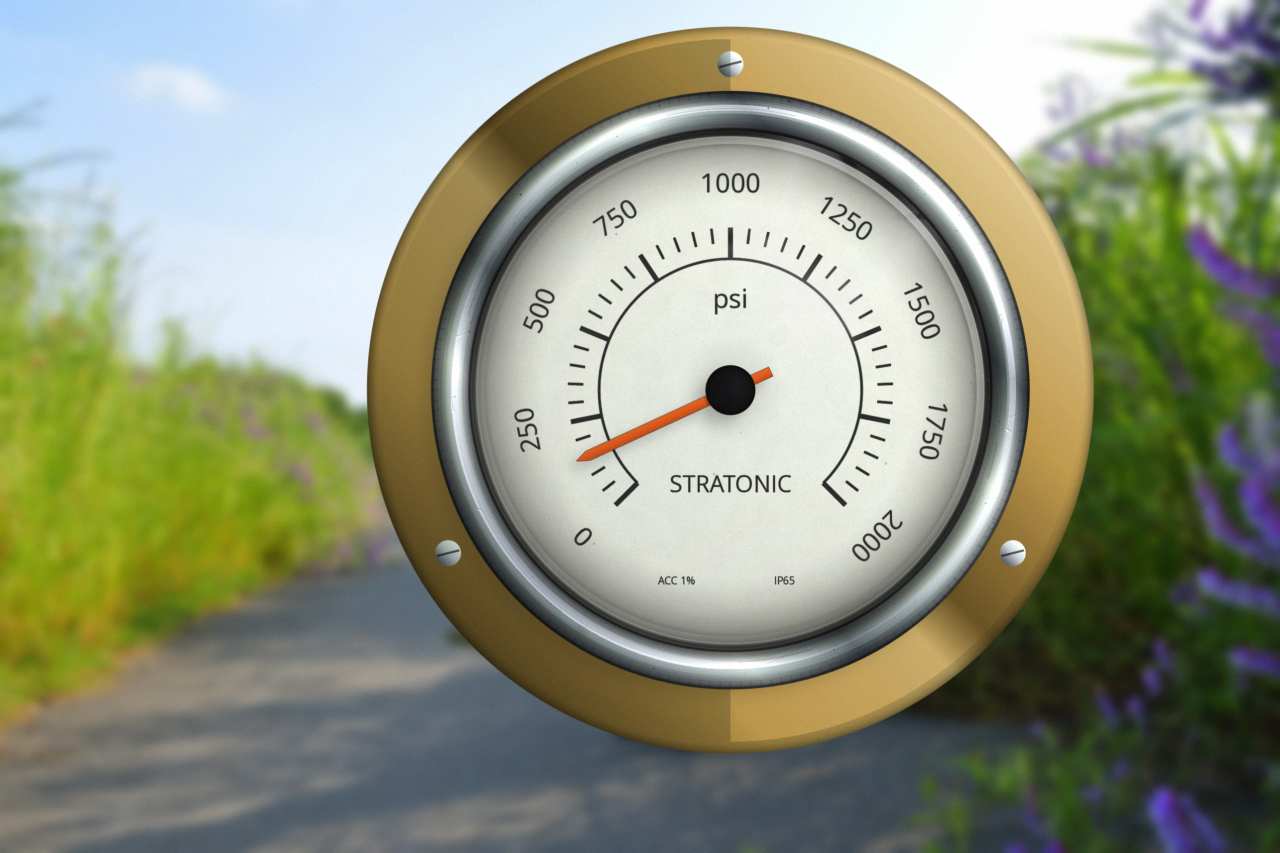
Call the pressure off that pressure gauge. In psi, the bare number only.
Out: 150
